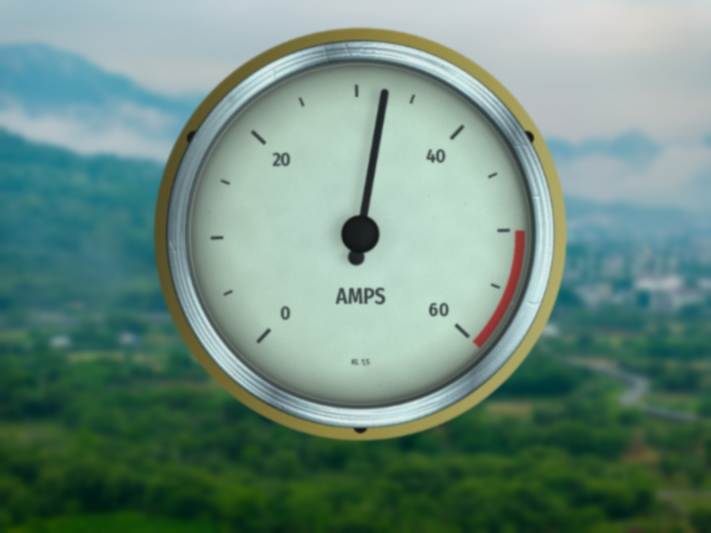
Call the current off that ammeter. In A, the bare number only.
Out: 32.5
